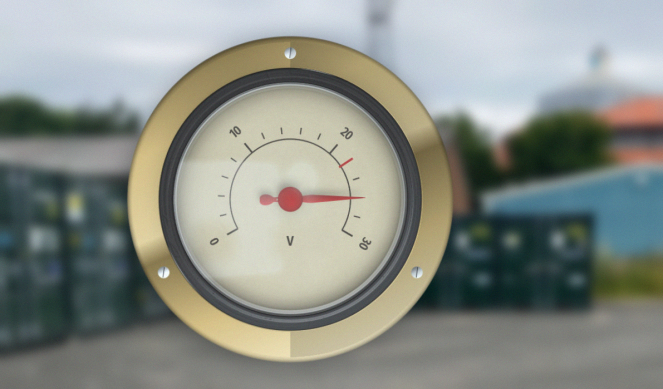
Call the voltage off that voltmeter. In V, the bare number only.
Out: 26
